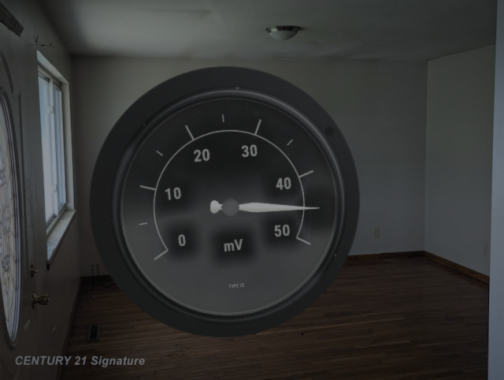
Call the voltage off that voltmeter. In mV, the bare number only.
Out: 45
